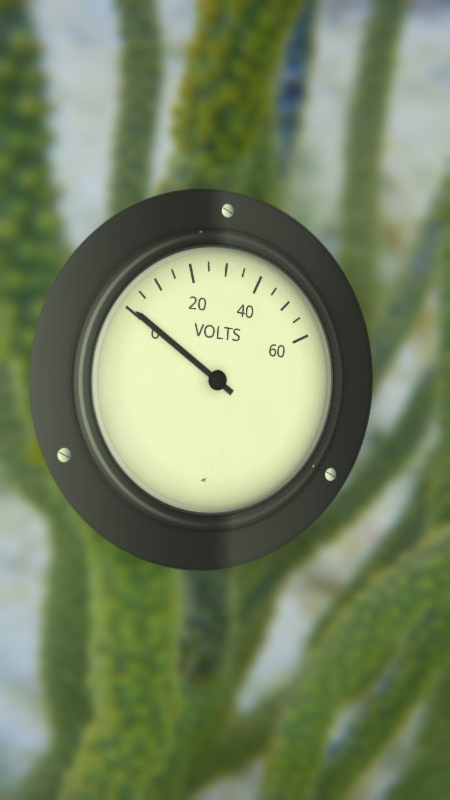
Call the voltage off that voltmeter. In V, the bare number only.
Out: 0
